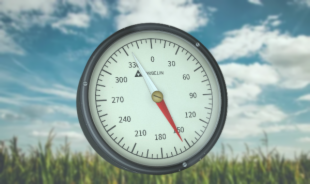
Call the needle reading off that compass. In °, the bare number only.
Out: 155
